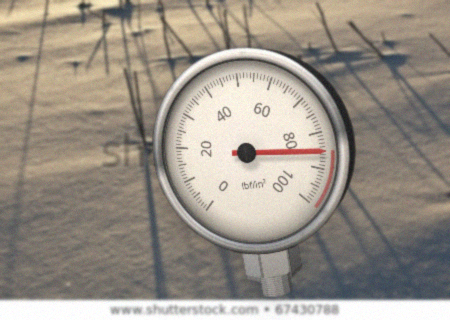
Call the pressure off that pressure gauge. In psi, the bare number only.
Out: 85
